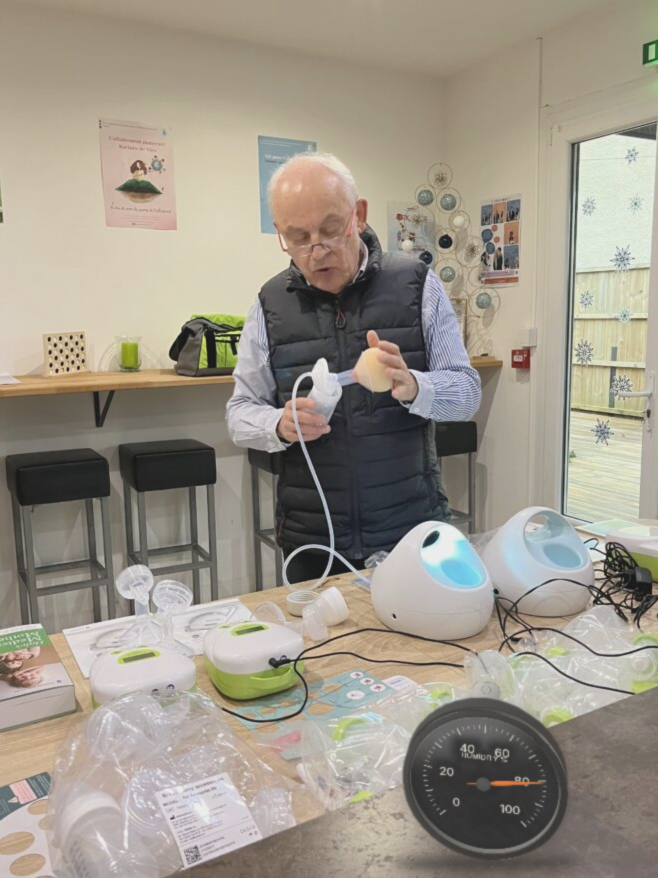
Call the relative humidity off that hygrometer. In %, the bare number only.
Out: 80
